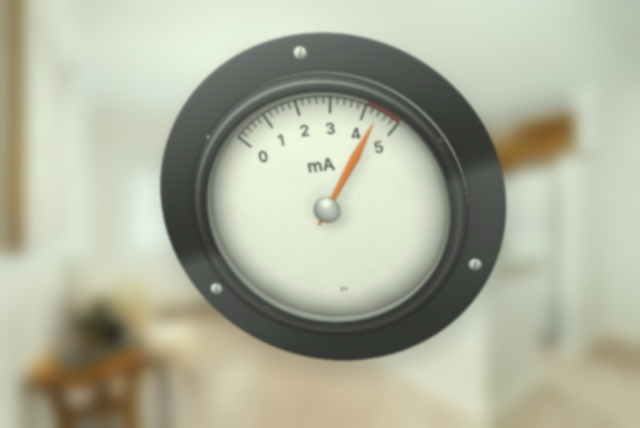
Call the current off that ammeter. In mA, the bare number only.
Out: 4.4
